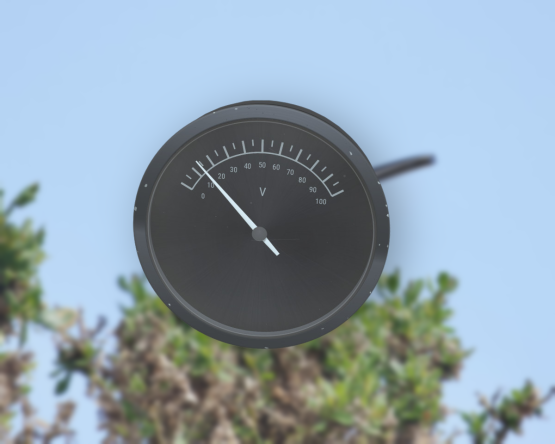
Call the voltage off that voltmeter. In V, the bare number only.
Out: 15
